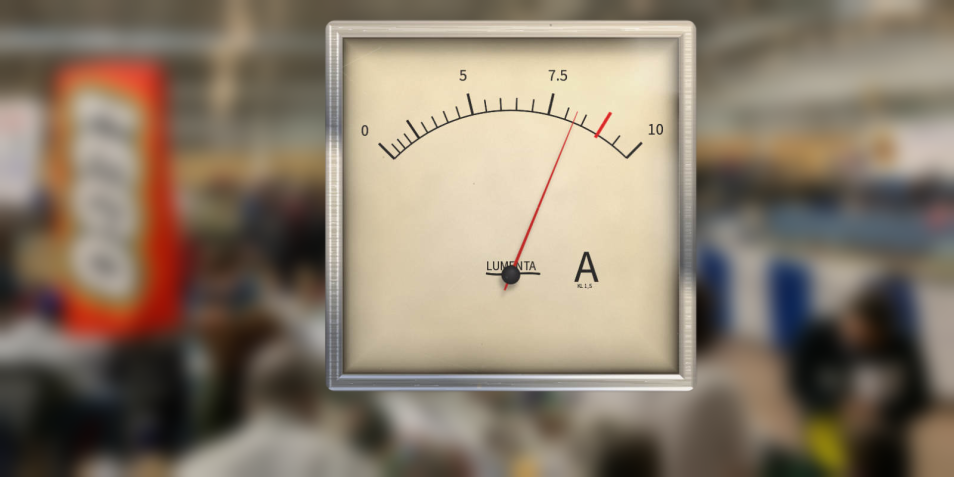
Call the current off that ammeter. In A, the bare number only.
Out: 8.25
